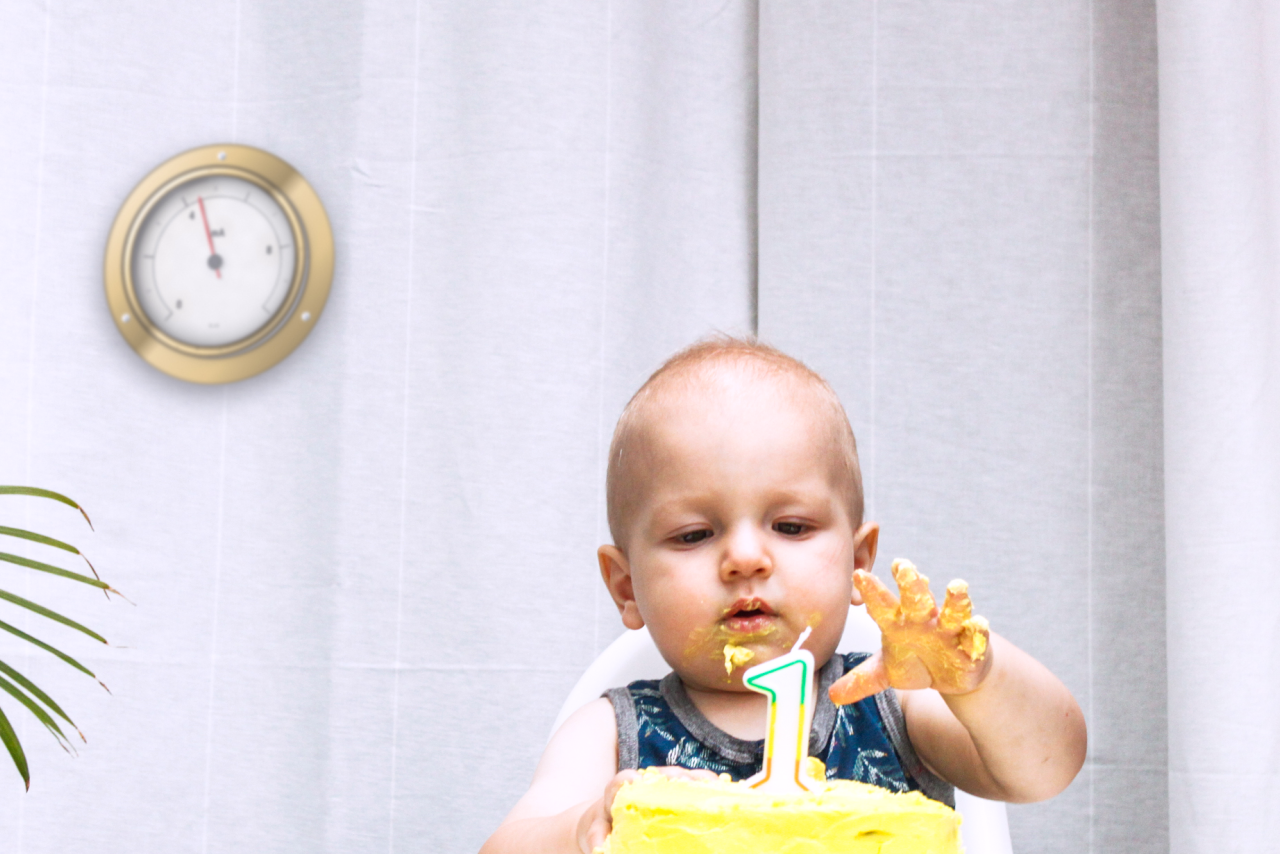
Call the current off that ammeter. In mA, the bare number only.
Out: 4.5
